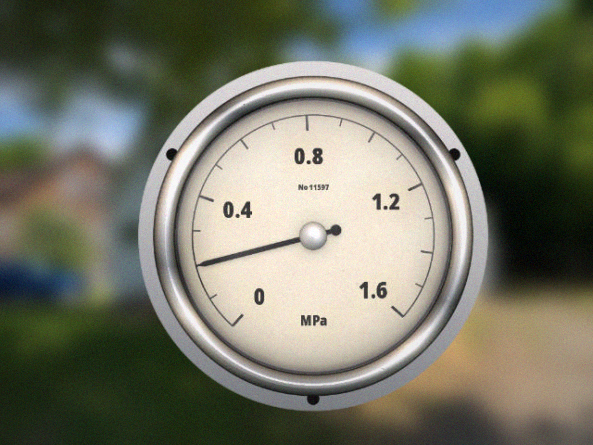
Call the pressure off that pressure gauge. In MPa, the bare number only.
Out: 0.2
